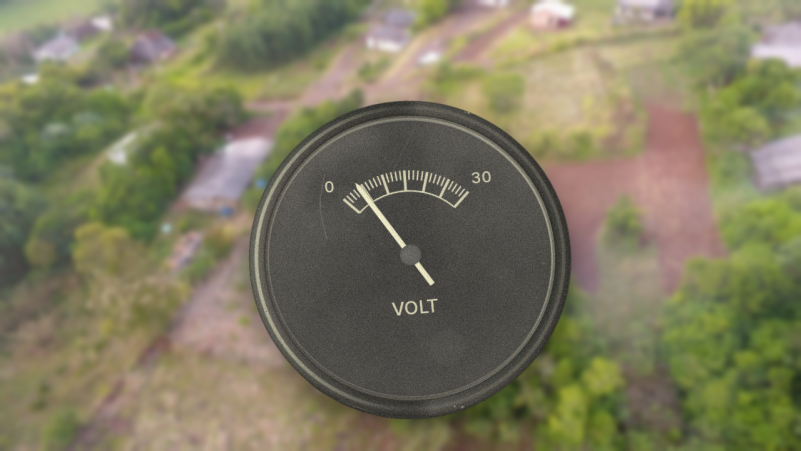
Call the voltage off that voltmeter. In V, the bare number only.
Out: 4
